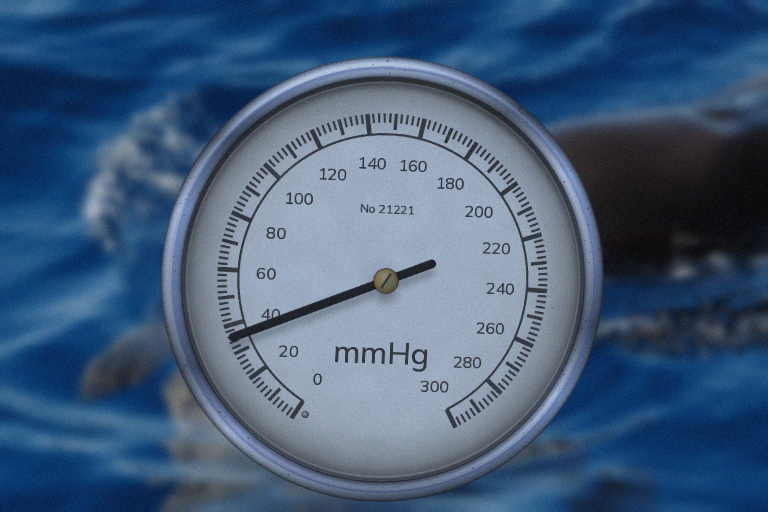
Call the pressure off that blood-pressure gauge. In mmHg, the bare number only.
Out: 36
